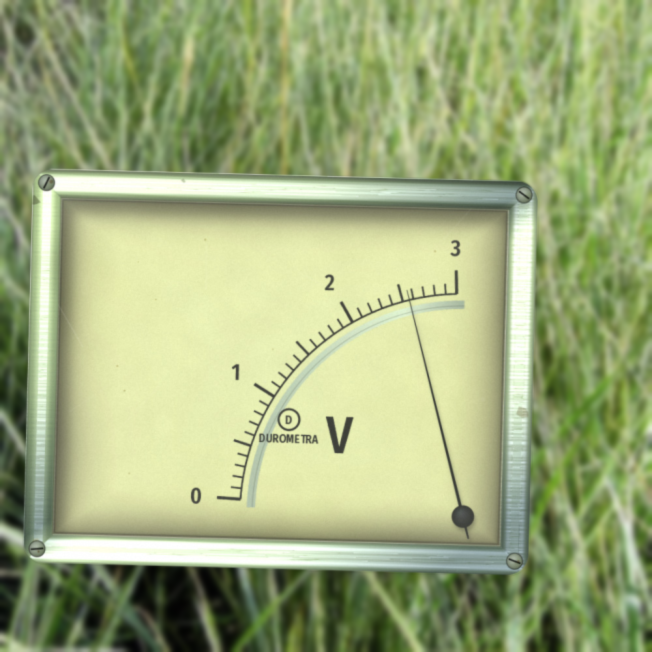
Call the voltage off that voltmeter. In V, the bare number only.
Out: 2.55
